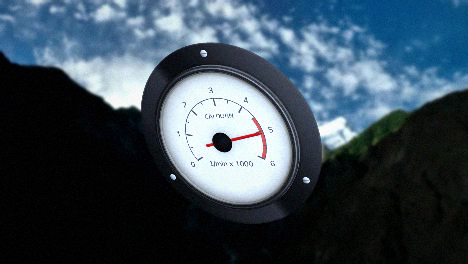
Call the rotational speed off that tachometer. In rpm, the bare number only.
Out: 5000
